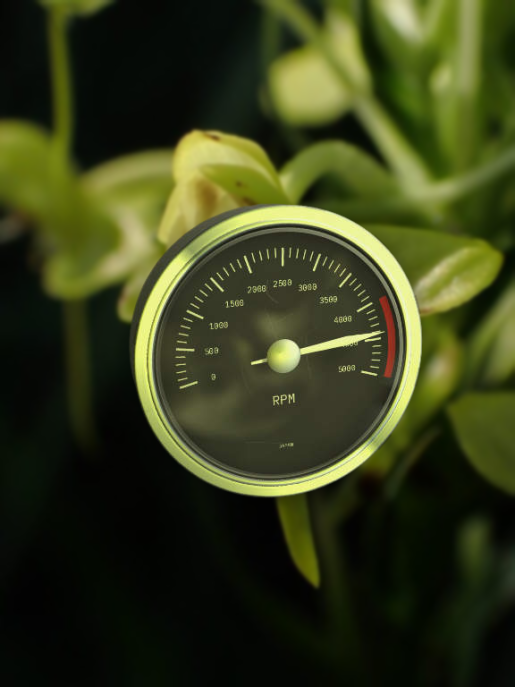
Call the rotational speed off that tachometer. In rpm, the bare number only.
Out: 4400
